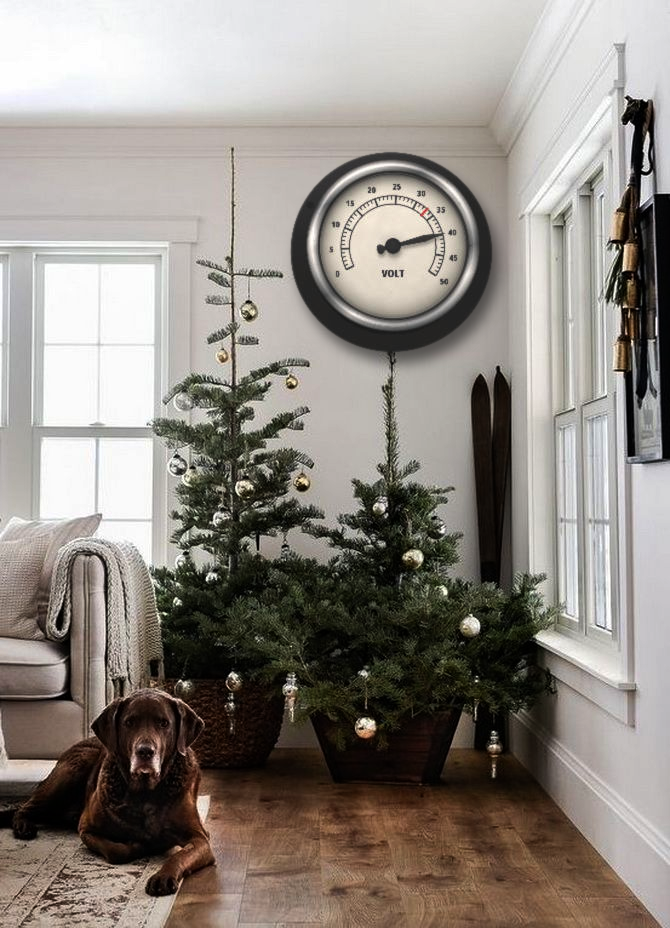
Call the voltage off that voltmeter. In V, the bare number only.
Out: 40
